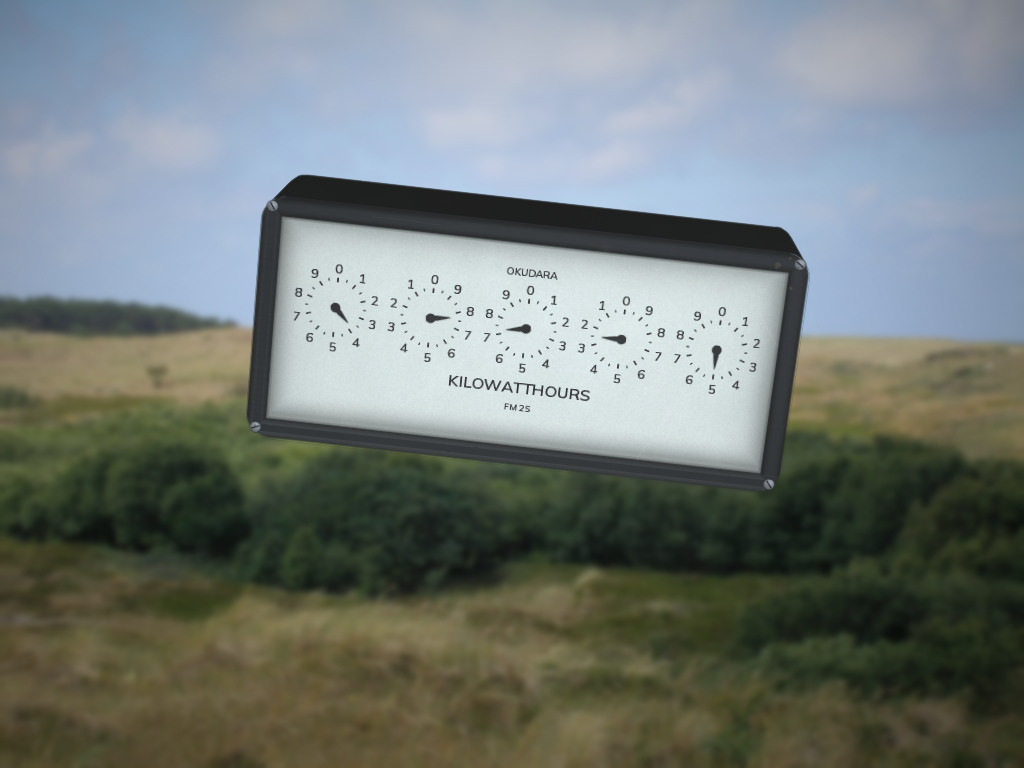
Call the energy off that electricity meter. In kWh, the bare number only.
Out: 37725
